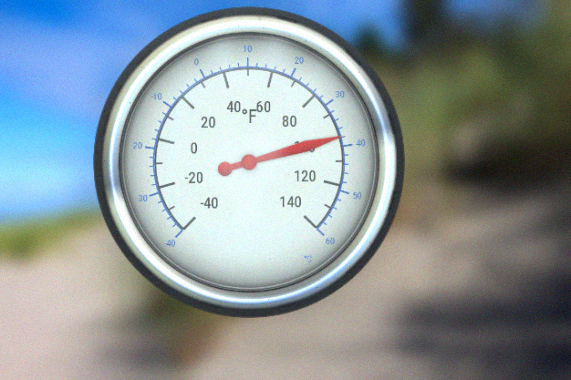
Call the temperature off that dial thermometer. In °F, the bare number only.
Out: 100
